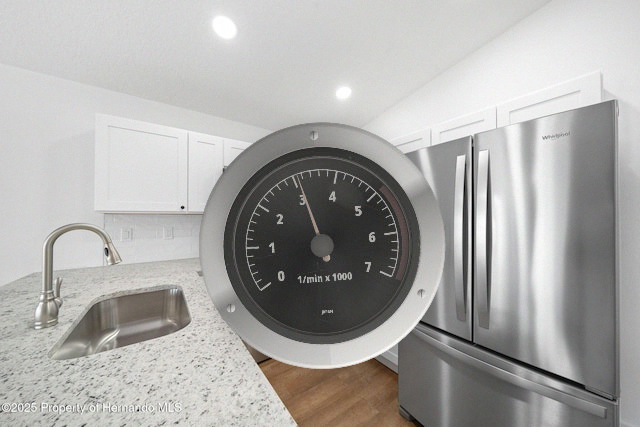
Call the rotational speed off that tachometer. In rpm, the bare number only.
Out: 3100
